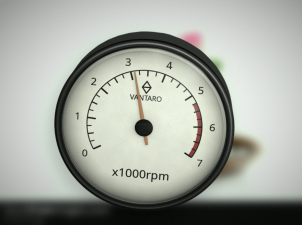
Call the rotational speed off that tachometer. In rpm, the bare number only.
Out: 3125
